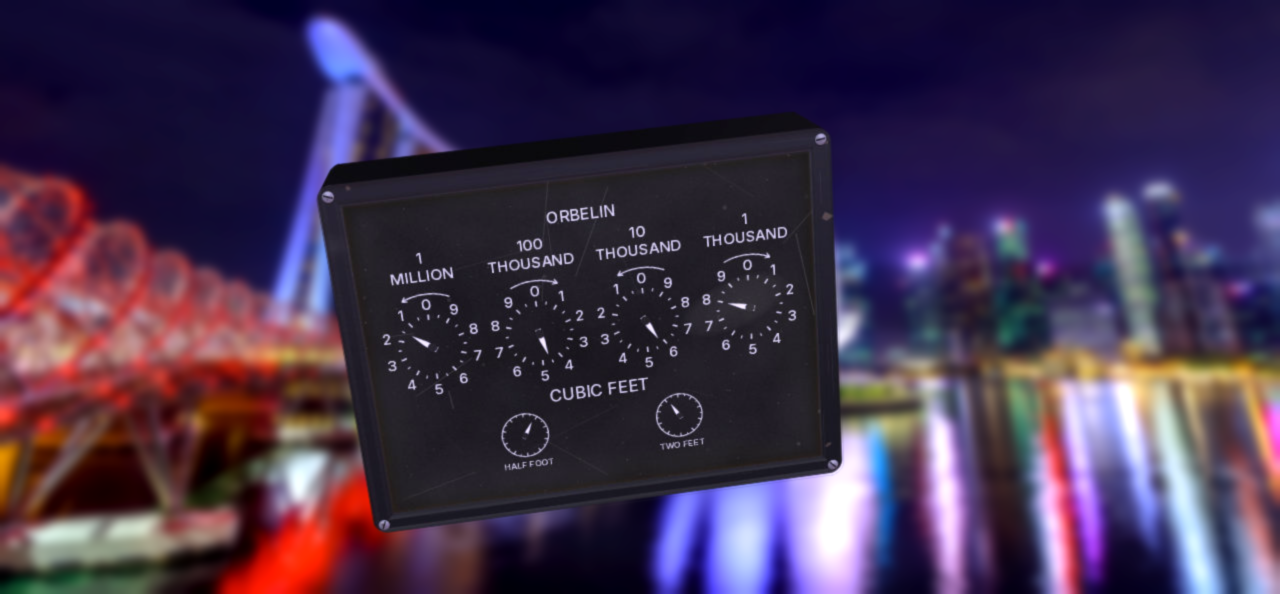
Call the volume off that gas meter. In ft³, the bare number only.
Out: 145800
